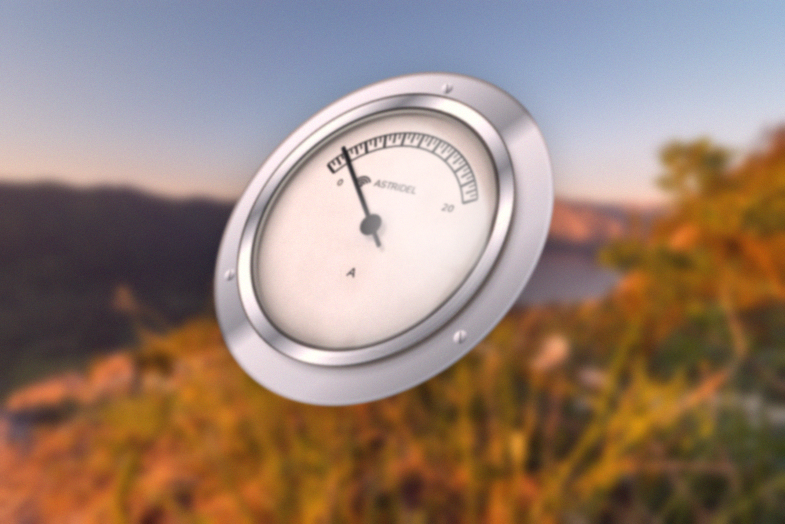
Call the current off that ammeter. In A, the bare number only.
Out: 2
